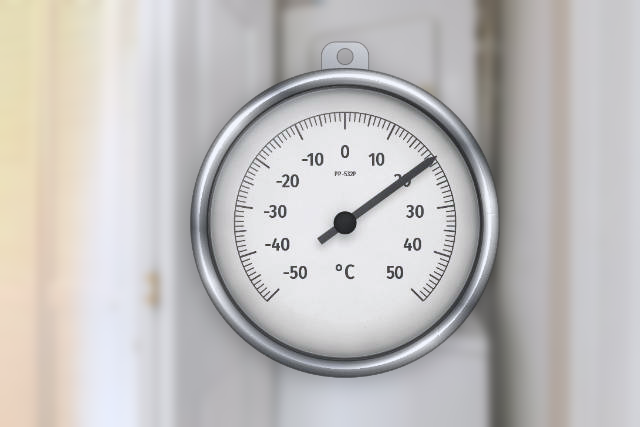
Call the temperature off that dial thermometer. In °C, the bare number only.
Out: 20
